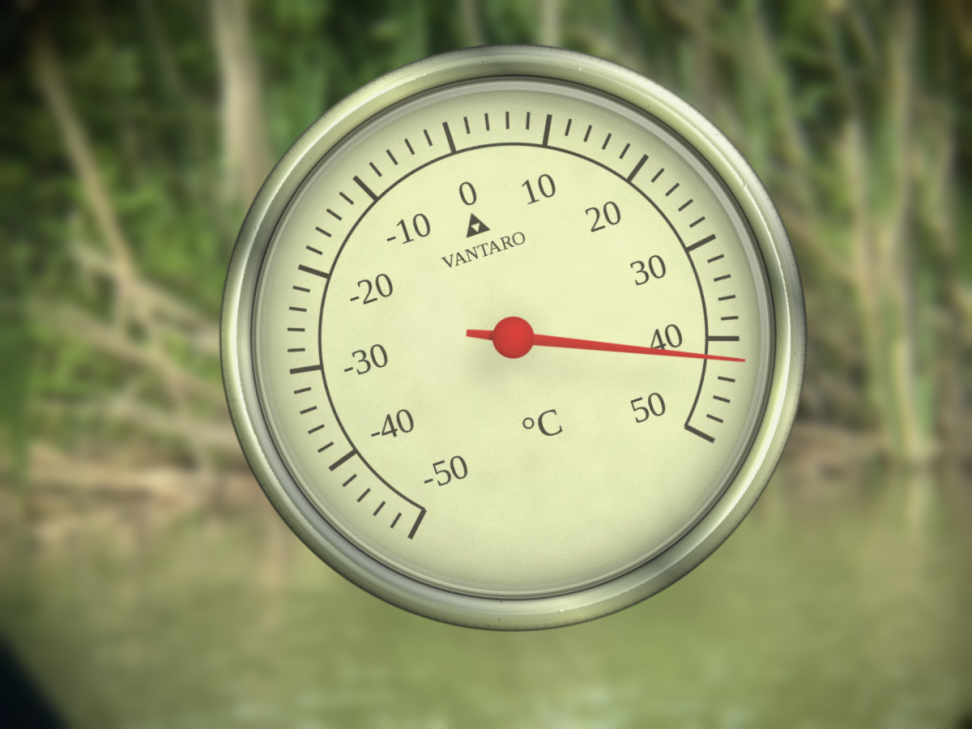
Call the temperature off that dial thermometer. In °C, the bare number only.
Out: 42
